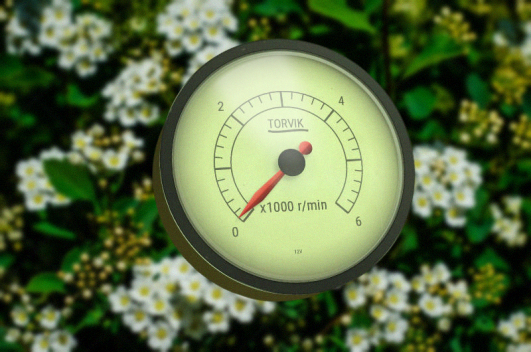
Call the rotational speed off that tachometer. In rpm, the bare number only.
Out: 100
